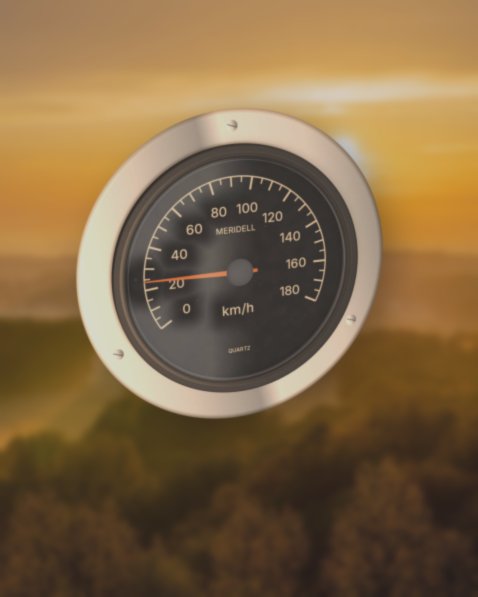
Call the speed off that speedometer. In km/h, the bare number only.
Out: 25
